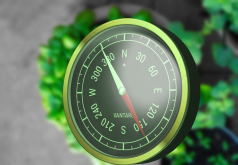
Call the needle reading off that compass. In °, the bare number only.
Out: 150
